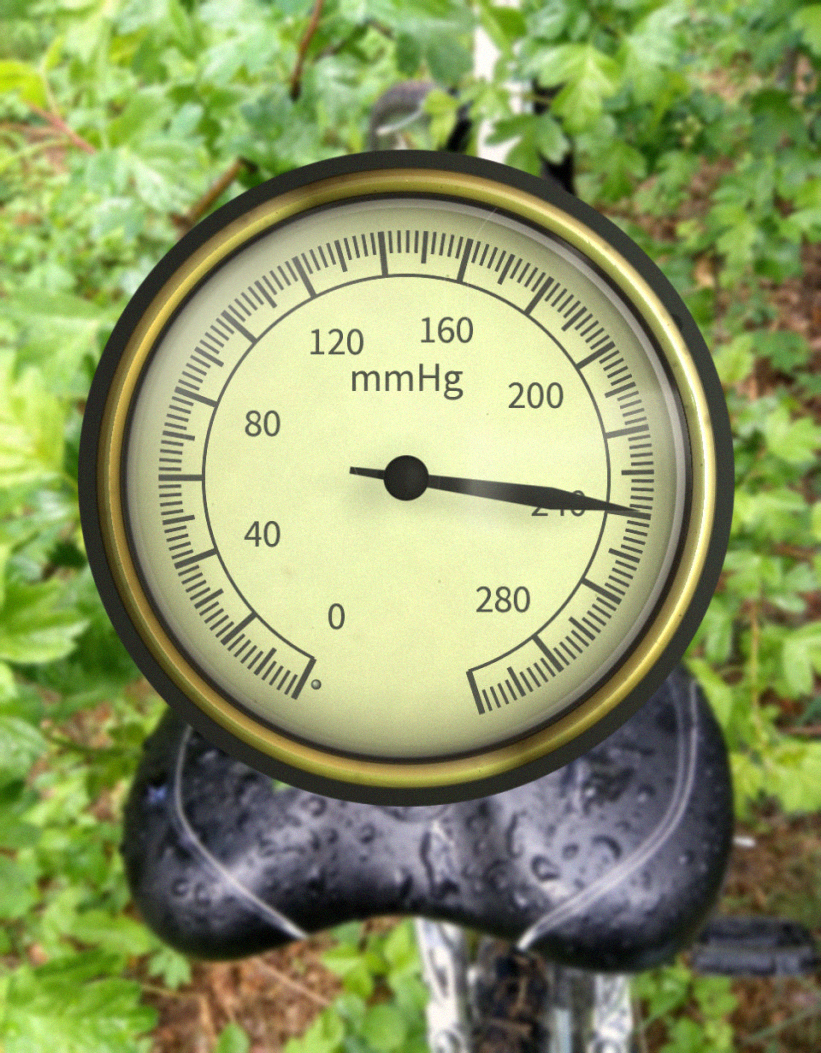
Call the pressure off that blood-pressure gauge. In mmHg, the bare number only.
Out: 239
